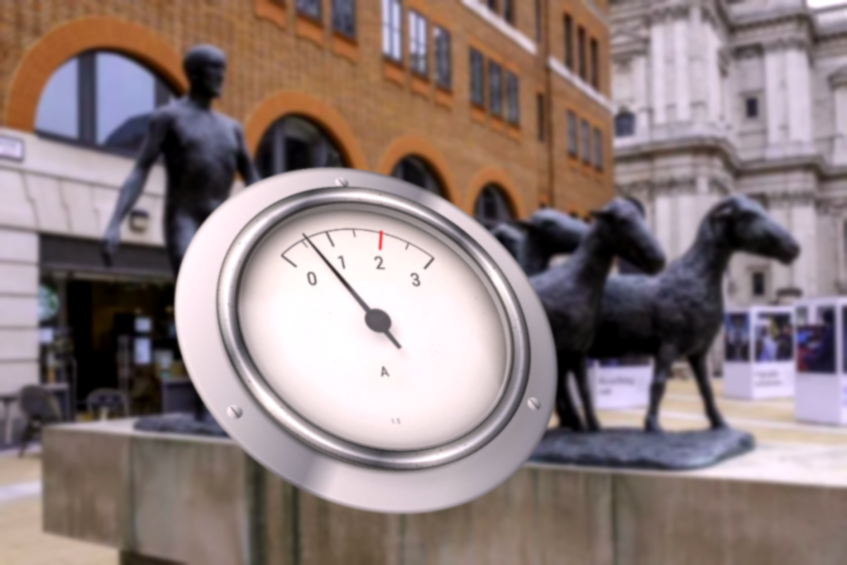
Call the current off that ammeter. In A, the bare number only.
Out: 0.5
